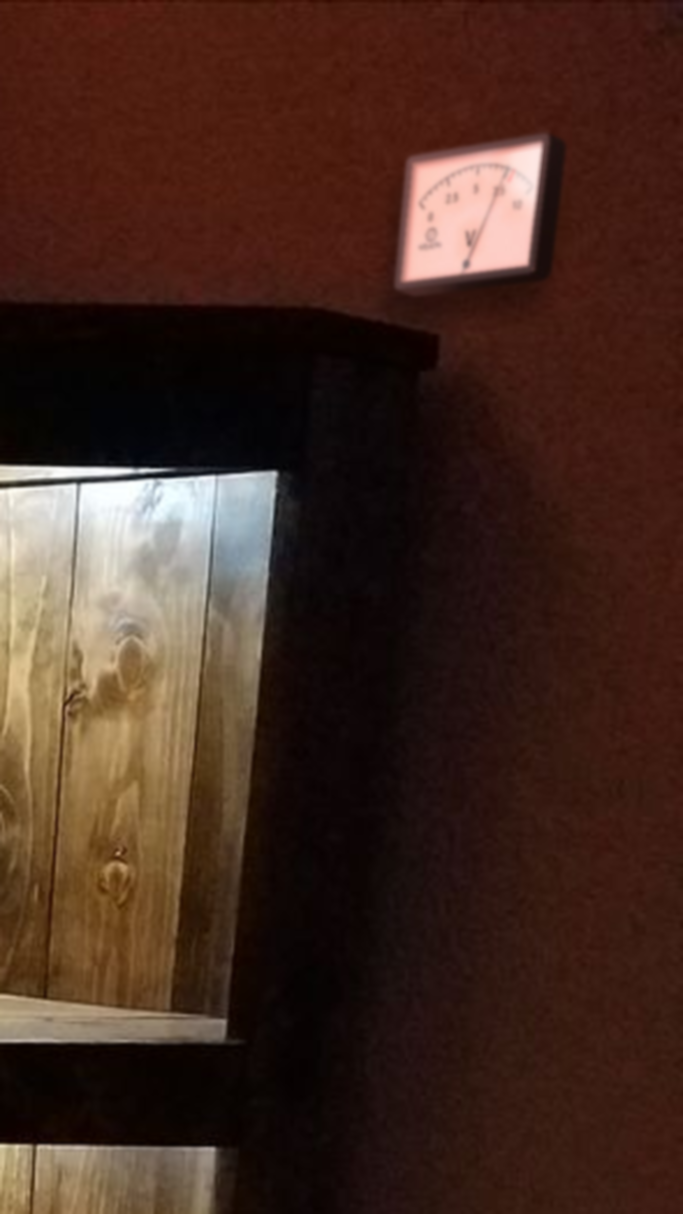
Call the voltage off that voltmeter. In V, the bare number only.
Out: 7.5
